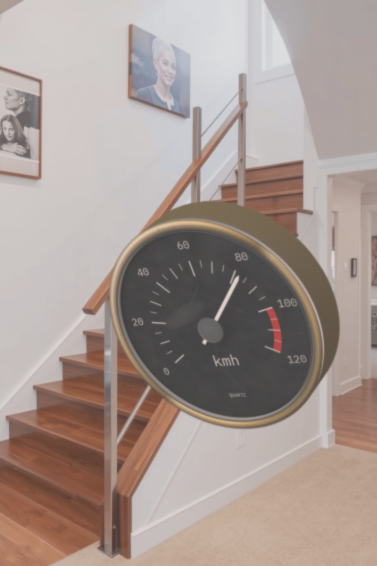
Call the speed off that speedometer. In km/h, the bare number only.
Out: 82.5
